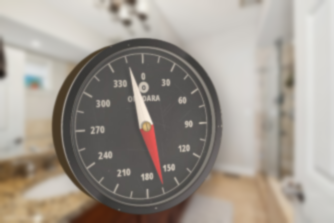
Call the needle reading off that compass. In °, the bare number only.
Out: 165
